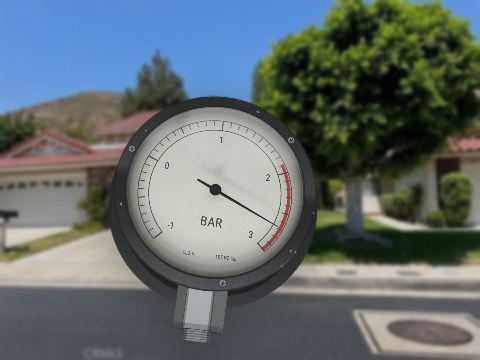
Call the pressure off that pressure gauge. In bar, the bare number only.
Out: 2.7
